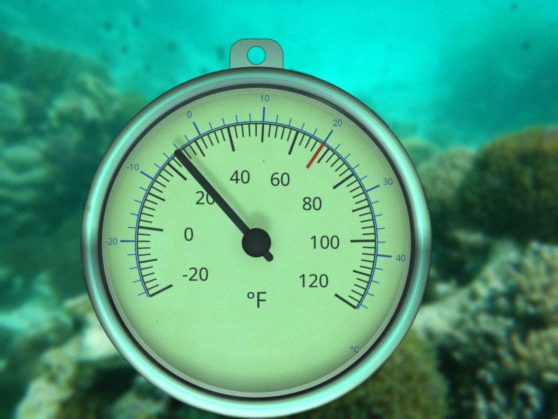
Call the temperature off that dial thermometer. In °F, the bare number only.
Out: 24
